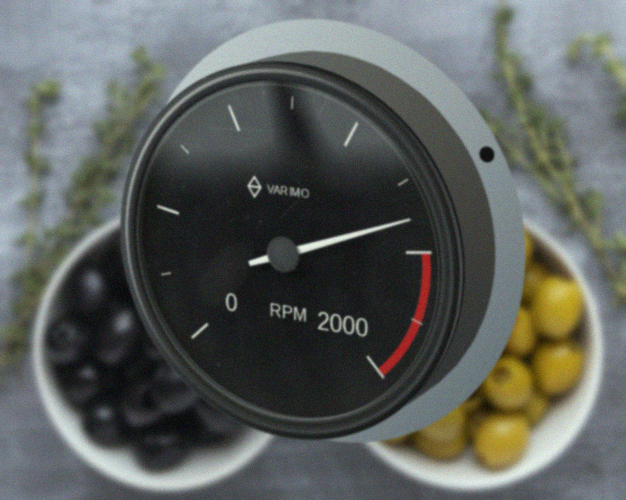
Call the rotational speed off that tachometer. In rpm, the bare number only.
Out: 1500
